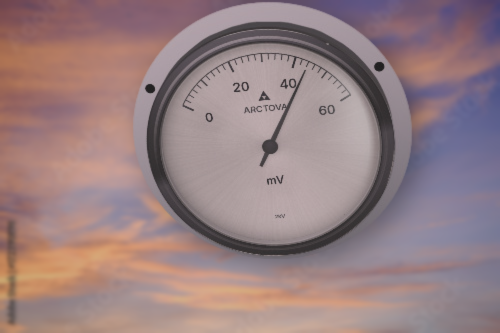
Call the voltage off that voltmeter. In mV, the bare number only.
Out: 44
